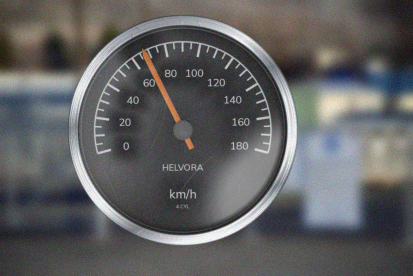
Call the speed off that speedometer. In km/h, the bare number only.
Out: 67.5
